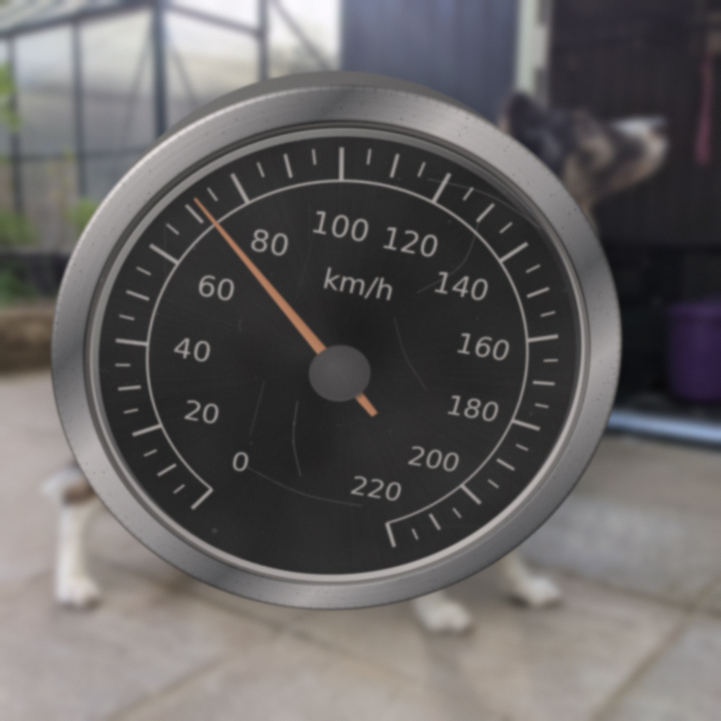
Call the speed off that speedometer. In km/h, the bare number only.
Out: 72.5
